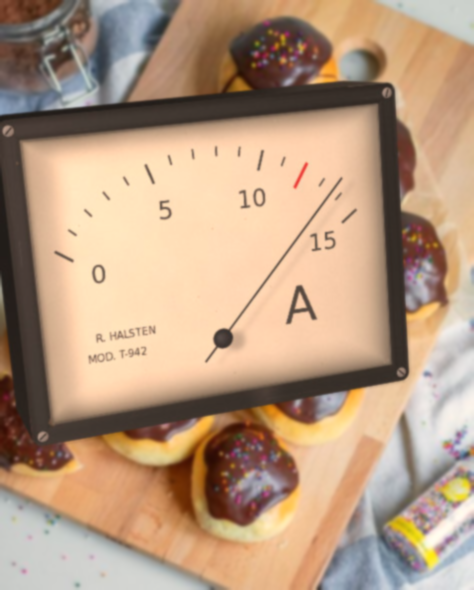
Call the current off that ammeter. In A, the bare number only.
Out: 13.5
